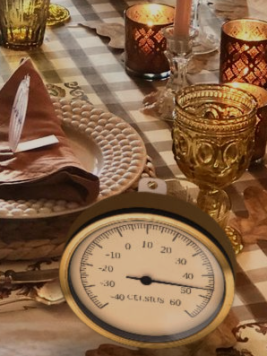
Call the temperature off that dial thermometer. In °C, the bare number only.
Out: 45
